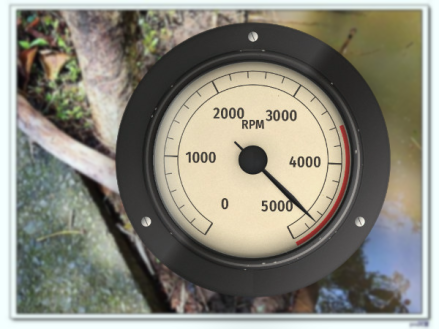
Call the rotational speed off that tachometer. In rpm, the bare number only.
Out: 4700
